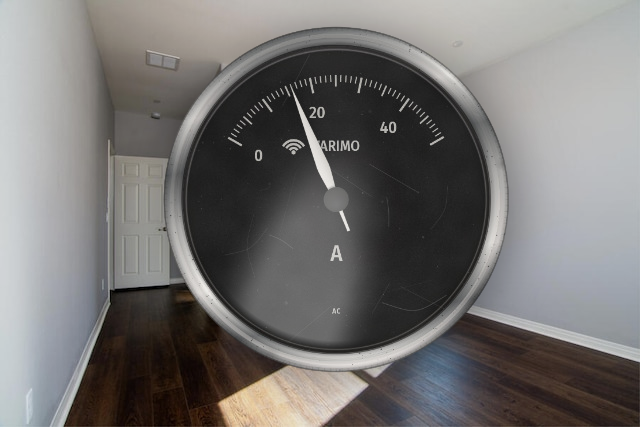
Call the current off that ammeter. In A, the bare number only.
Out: 16
